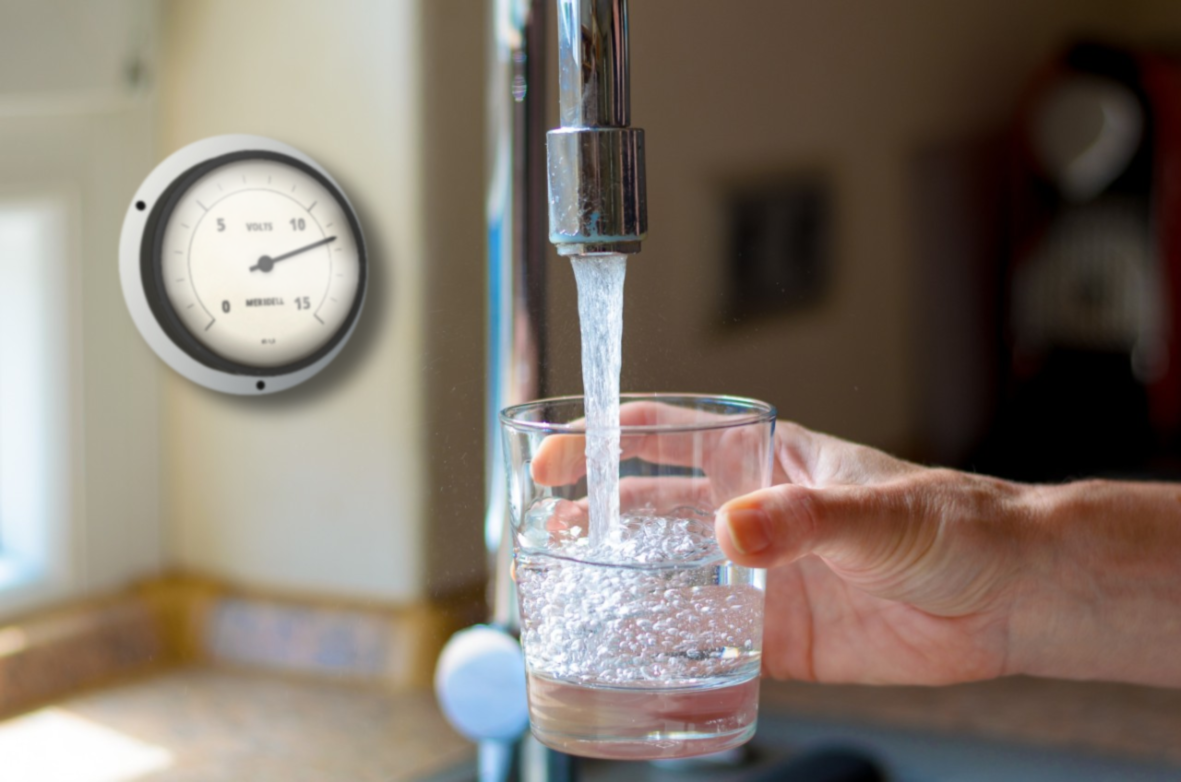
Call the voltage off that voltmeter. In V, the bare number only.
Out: 11.5
